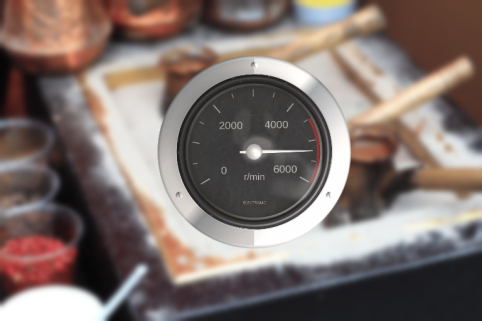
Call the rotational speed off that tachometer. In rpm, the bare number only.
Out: 5250
